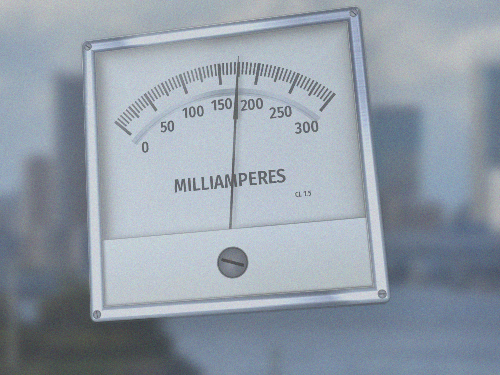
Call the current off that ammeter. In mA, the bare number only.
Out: 175
